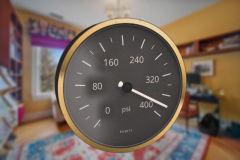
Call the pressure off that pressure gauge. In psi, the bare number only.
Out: 380
